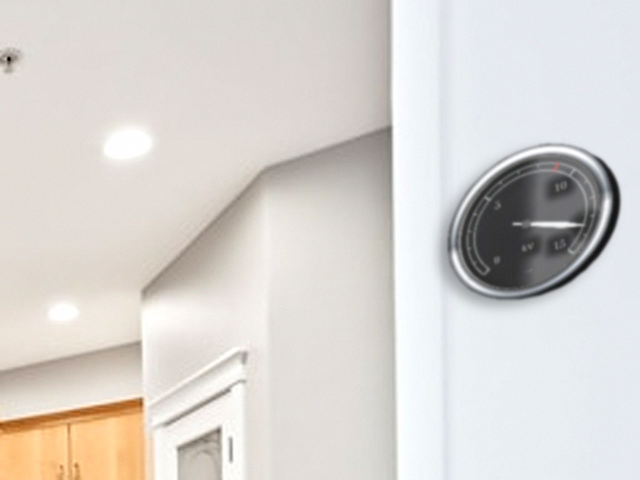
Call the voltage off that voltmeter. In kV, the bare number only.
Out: 13.5
